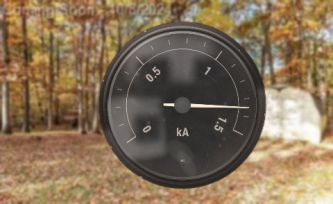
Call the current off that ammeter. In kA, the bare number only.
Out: 1.35
